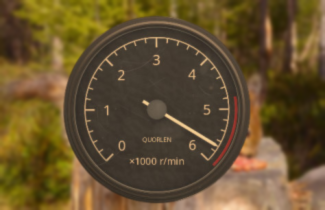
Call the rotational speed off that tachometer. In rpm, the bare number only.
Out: 5700
